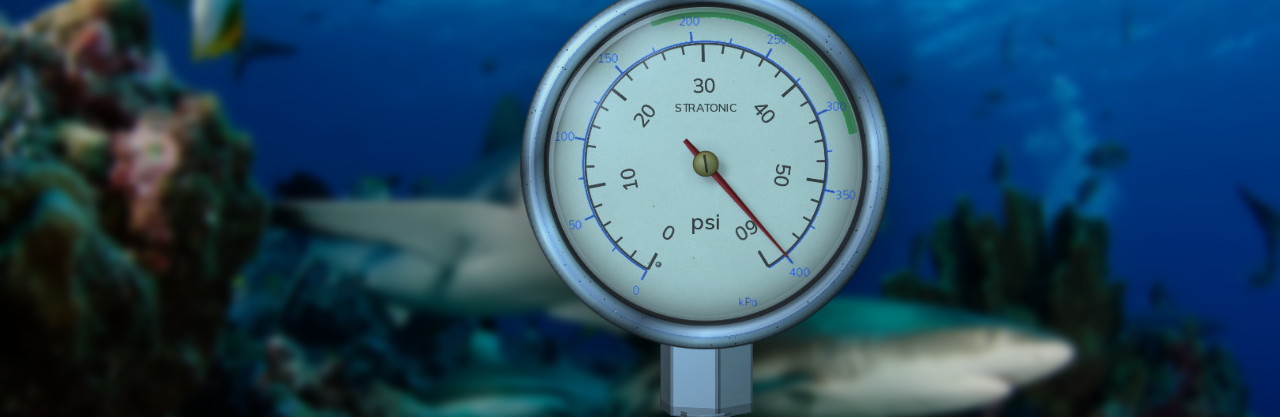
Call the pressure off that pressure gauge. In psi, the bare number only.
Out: 58
